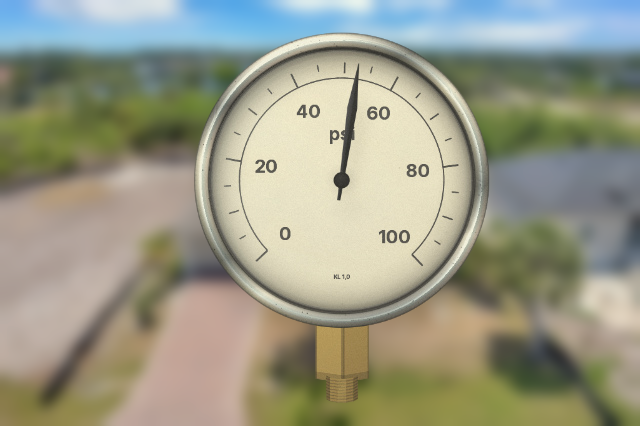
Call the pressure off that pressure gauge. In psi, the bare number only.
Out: 52.5
